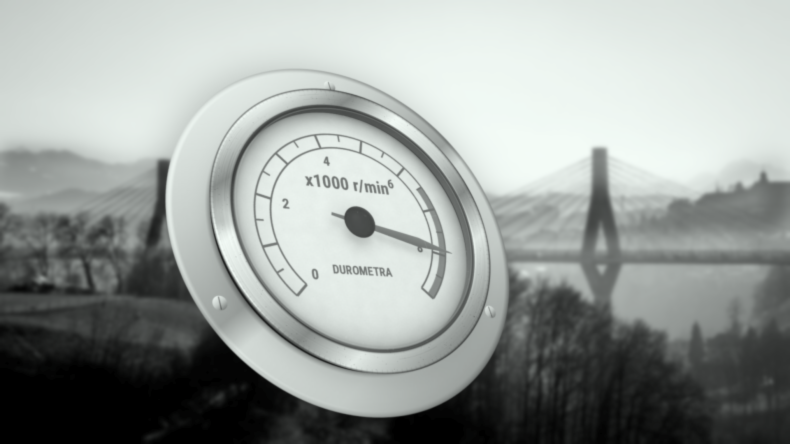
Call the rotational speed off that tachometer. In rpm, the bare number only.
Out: 8000
